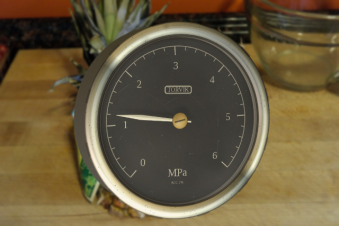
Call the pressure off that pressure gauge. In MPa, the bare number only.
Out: 1.2
